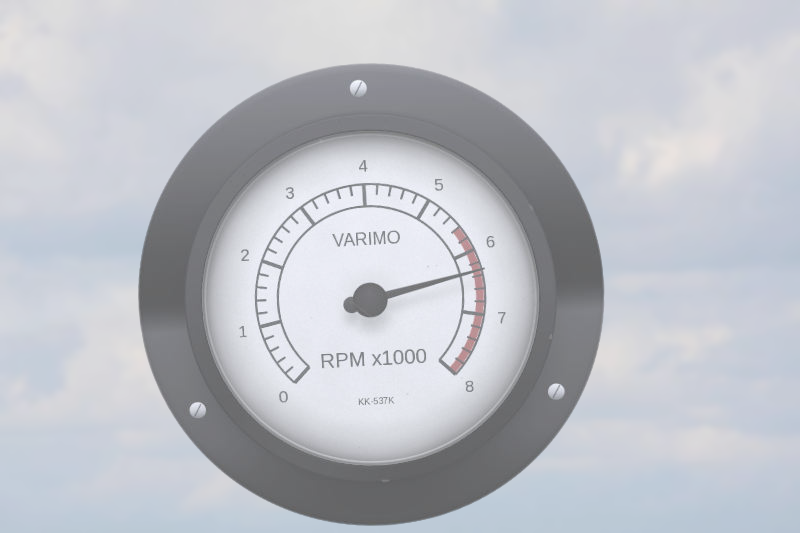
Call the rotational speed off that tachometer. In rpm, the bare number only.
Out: 6300
